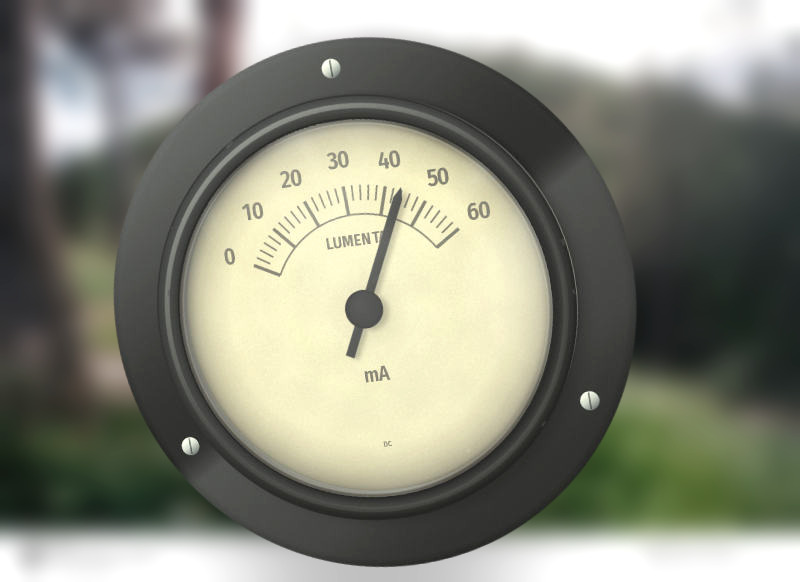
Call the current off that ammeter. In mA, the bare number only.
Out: 44
